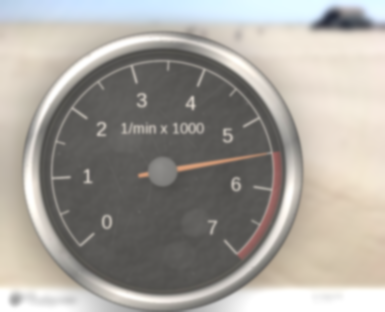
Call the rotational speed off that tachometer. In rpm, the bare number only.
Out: 5500
